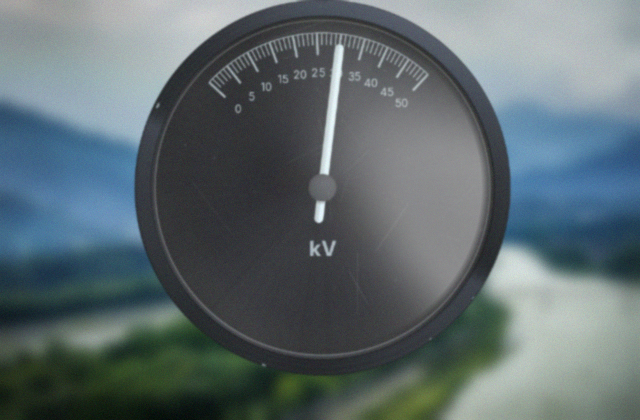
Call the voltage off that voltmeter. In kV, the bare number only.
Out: 30
